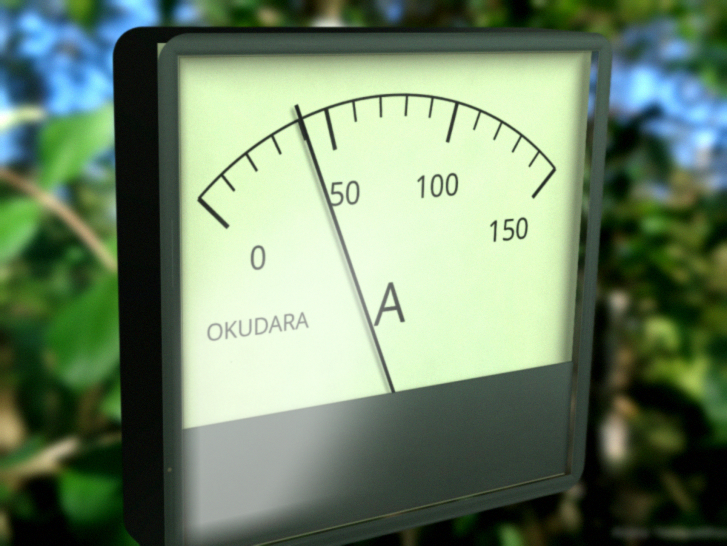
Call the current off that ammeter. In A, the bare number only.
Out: 40
